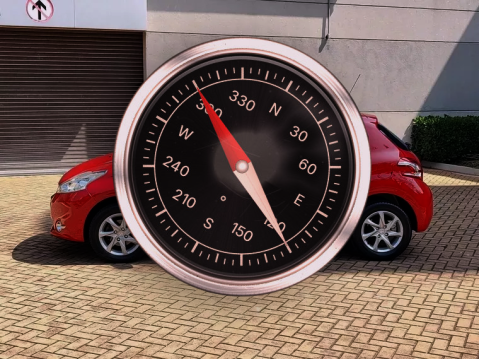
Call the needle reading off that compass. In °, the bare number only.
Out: 300
